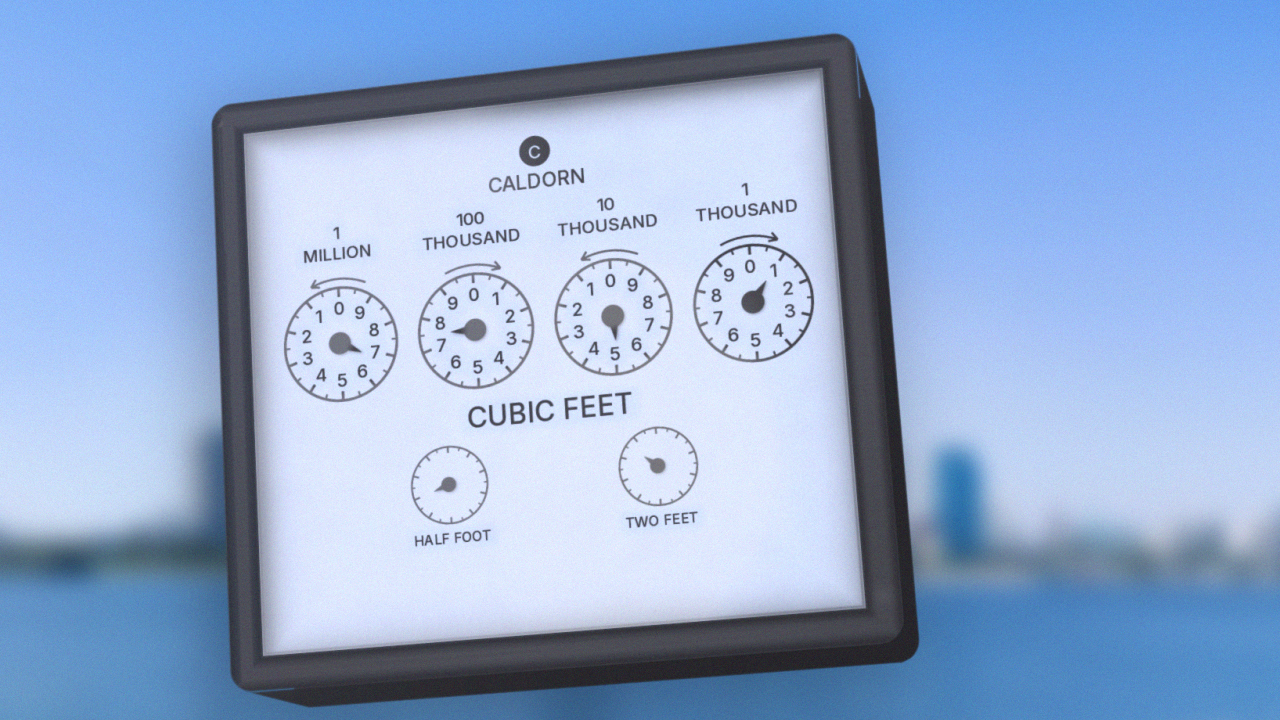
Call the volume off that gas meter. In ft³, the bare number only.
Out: 675100
